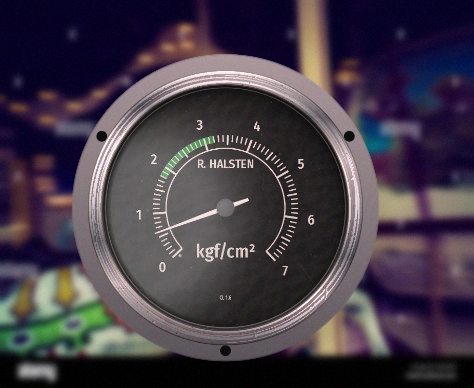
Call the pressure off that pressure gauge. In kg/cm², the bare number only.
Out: 0.6
